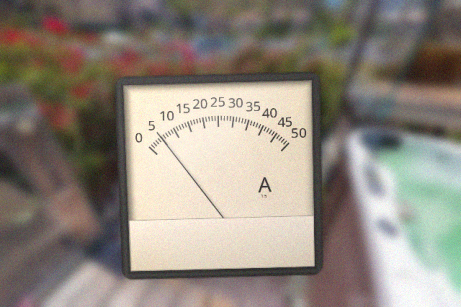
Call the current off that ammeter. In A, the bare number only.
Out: 5
